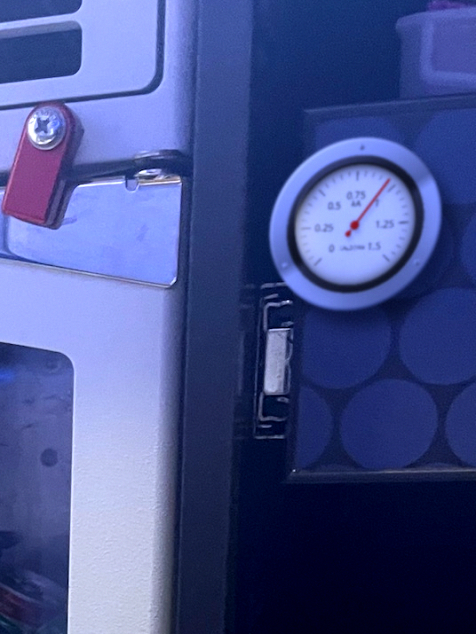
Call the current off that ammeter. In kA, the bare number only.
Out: 0.95
